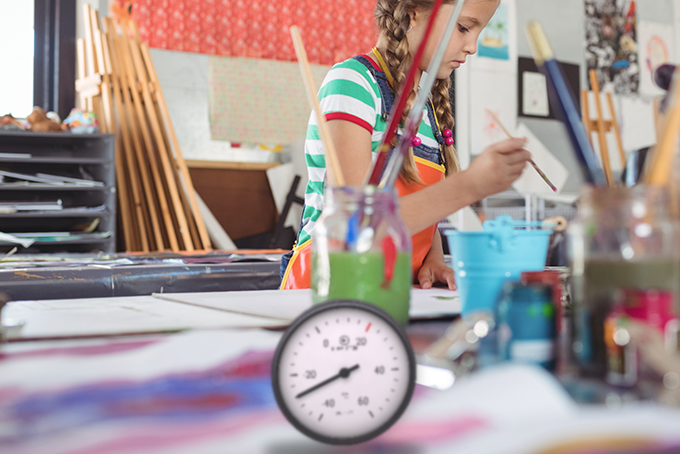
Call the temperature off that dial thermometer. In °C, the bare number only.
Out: -28
